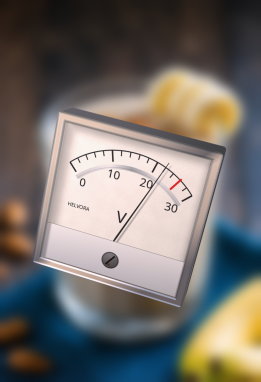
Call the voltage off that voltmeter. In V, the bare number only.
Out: 22
